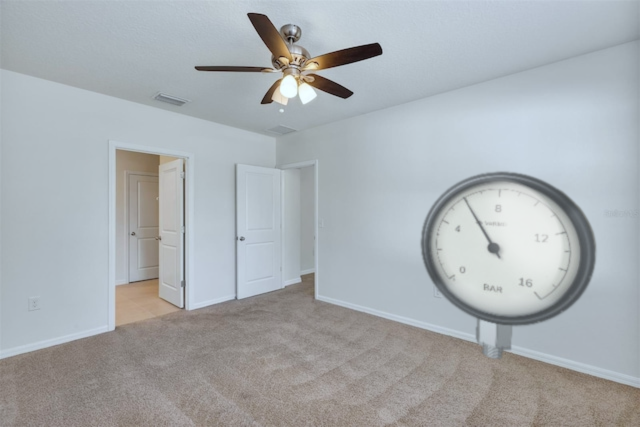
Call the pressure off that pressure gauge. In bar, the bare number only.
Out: 6
